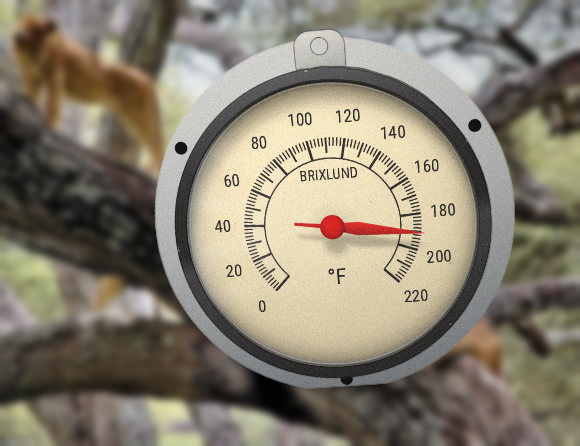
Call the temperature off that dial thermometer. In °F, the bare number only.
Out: 190
